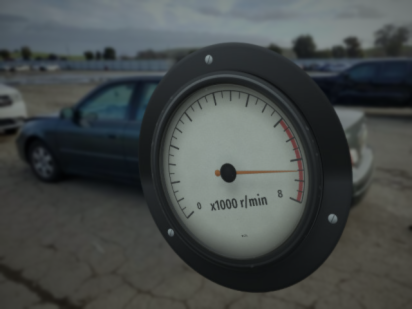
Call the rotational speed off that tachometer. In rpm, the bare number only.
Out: 7250
